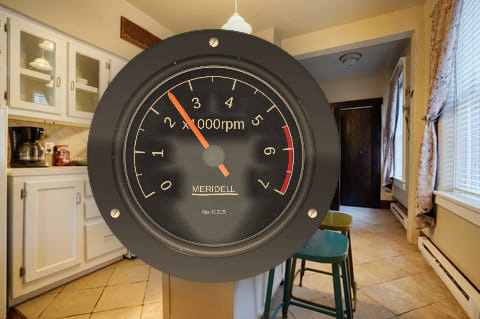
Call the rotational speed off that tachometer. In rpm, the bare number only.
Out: 2500
